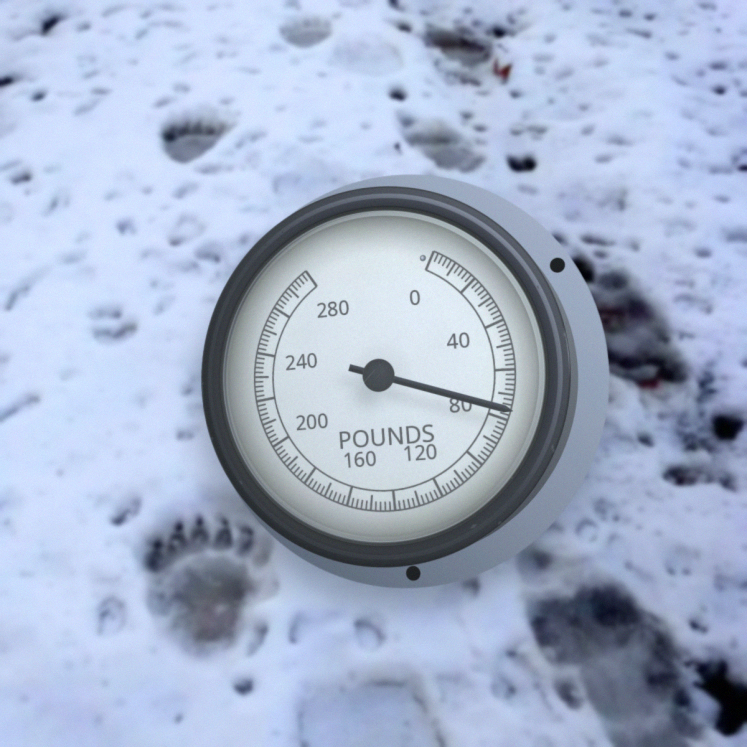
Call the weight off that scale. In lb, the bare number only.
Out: 76
